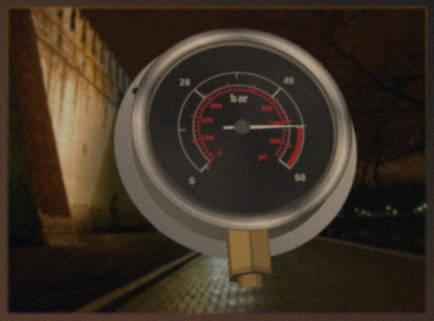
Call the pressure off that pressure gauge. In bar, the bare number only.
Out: 50
